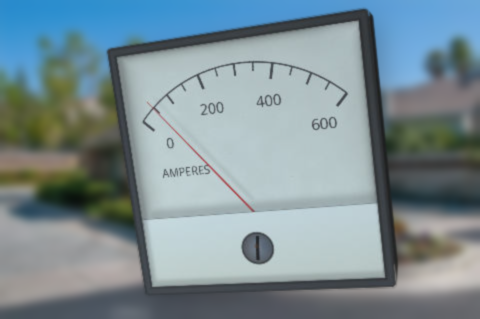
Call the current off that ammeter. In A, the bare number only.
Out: 50
